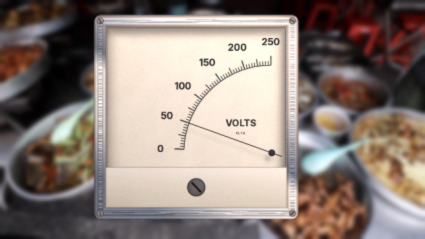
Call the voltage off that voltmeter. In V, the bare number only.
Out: 50
